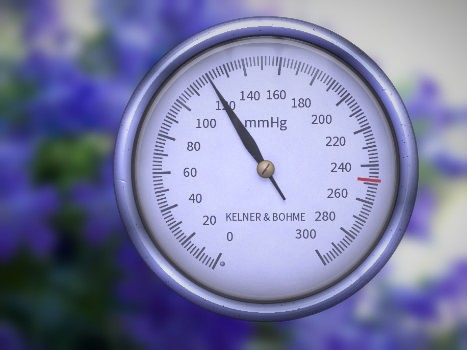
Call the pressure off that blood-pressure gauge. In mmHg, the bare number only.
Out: 120
